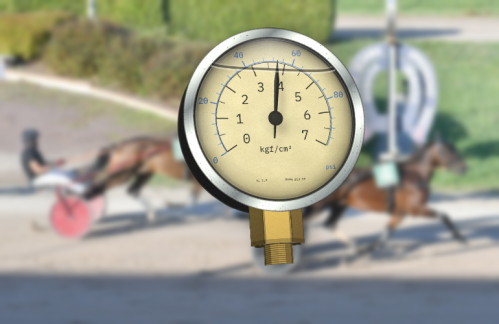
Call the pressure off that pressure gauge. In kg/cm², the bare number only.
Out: 3.75
